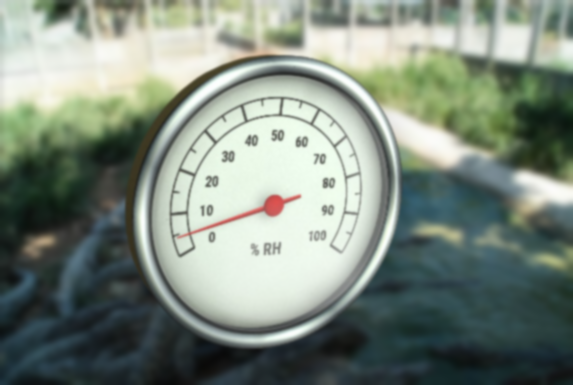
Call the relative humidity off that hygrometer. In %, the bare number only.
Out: 5
